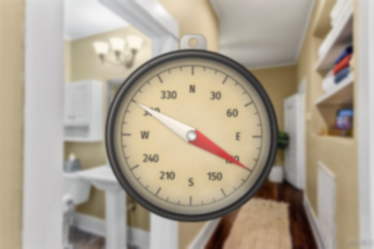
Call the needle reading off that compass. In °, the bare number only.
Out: 120
